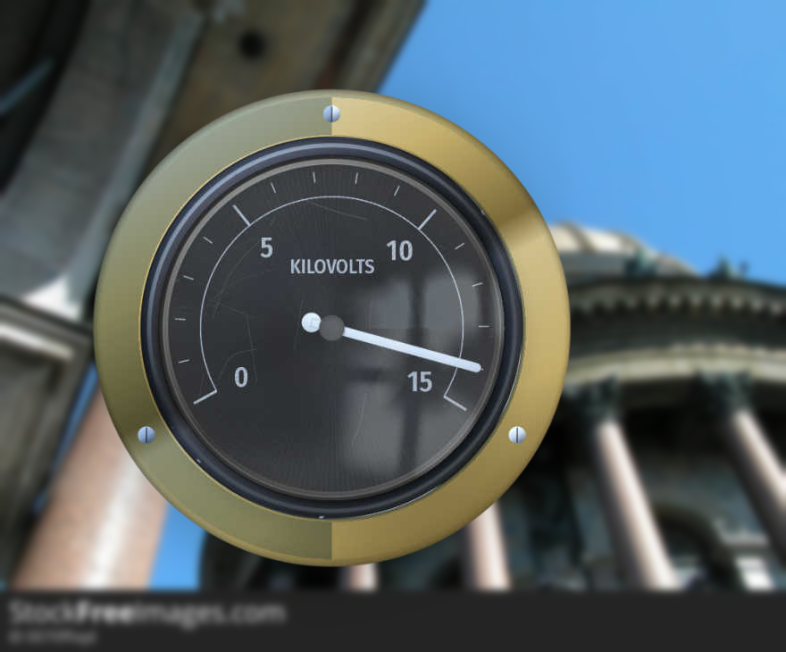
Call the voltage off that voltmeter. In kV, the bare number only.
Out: 14
